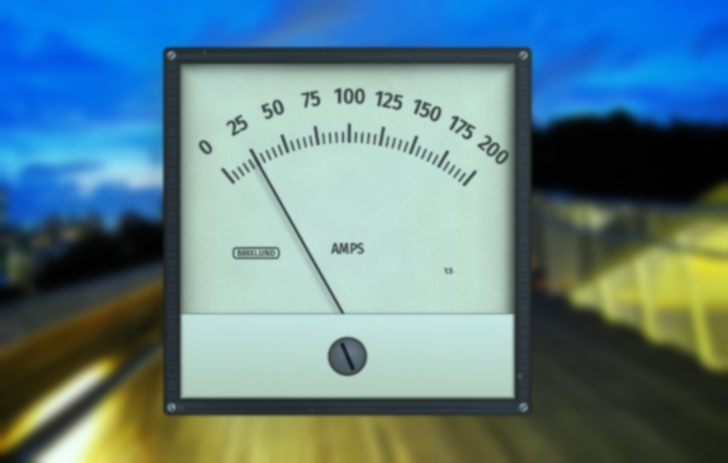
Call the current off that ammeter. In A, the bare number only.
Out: 25
